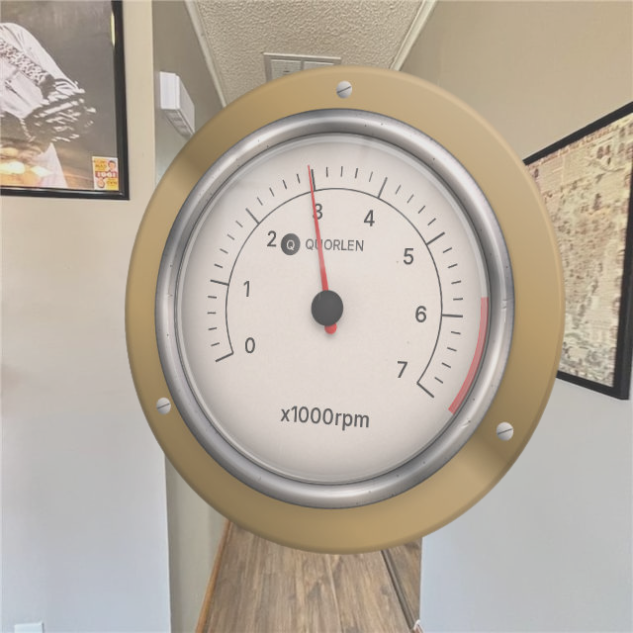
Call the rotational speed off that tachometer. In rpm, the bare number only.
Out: 3000
